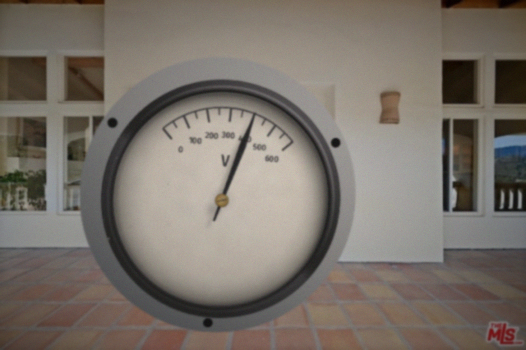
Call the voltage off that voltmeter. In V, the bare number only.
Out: 400
